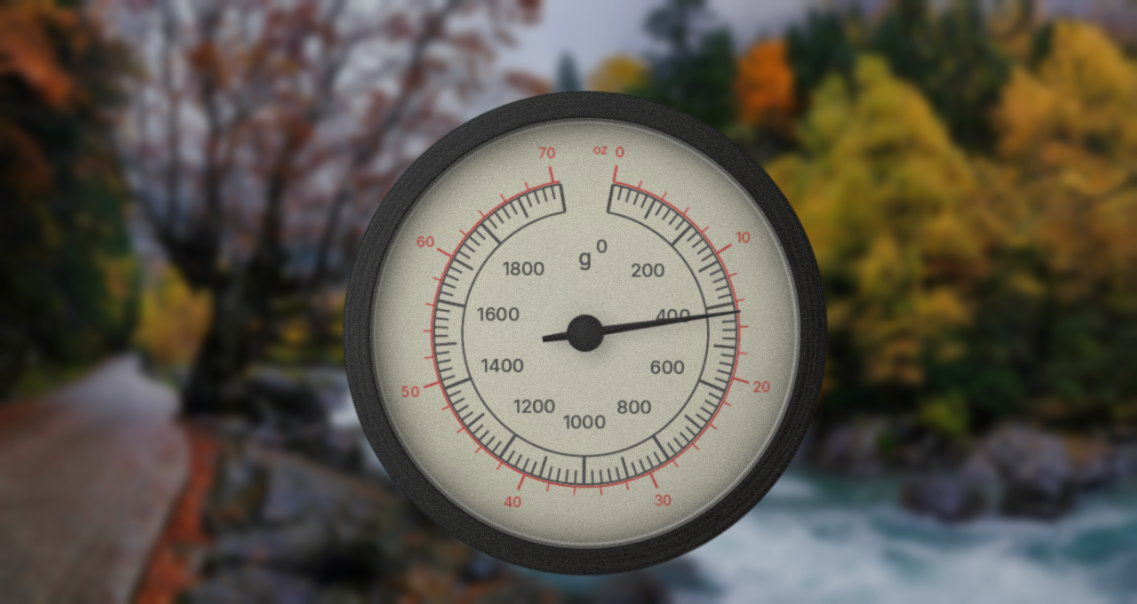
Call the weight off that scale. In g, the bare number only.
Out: 420
